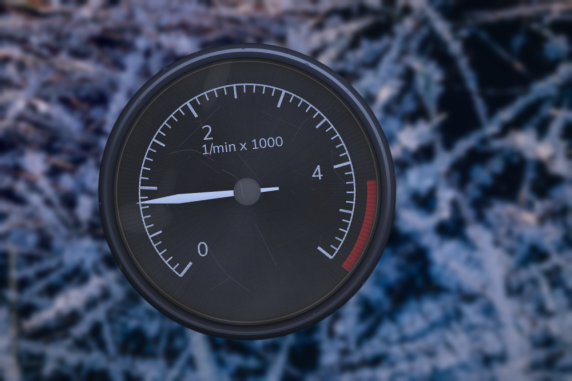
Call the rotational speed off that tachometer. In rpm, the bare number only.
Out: 850
